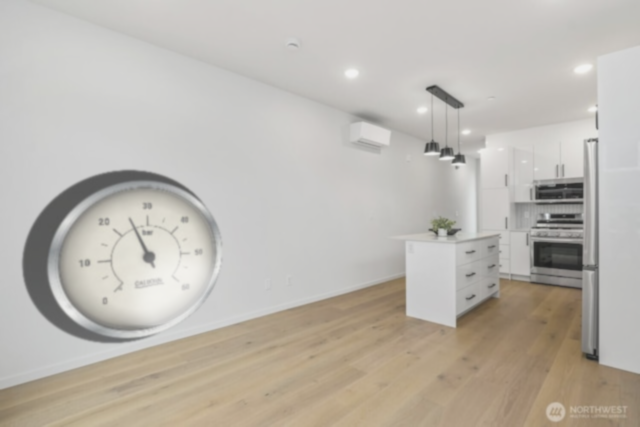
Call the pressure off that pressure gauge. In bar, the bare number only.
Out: 25
